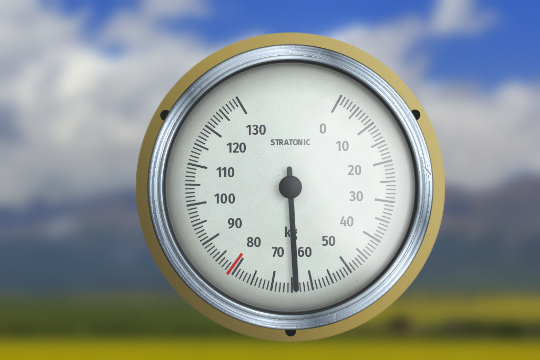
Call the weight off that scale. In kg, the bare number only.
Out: 64
